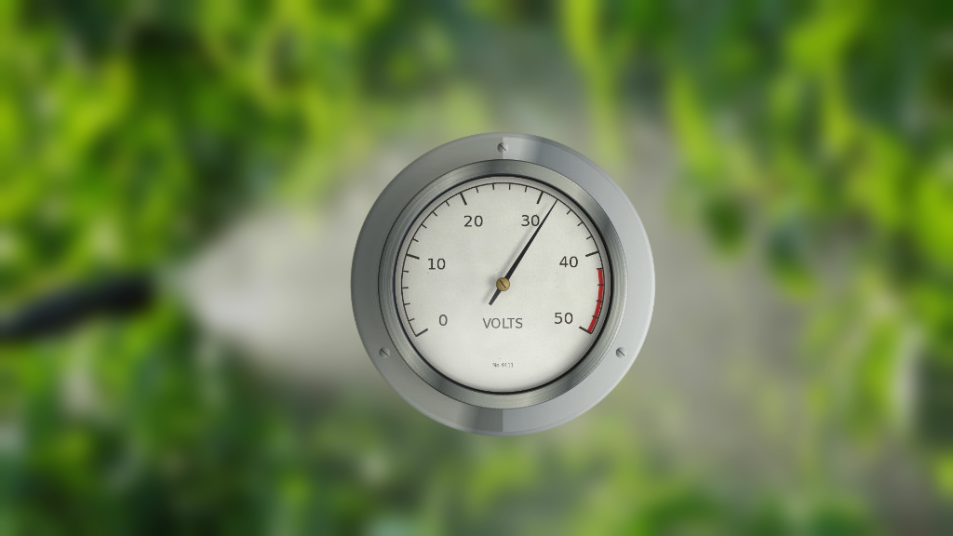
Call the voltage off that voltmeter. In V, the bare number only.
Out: 32
